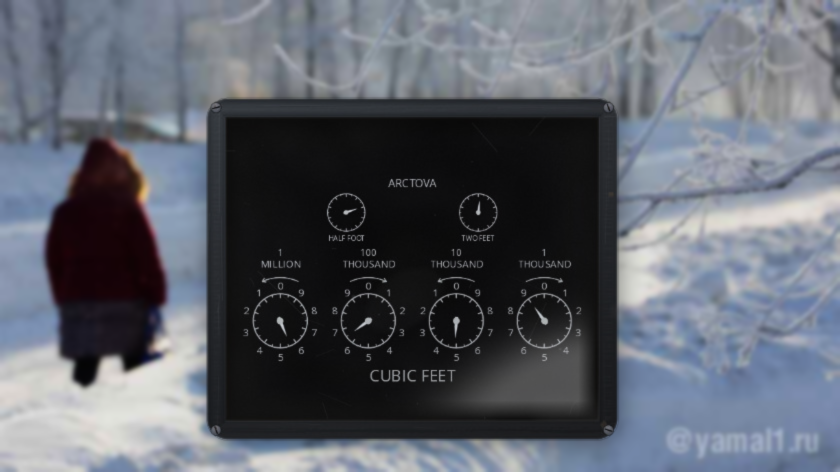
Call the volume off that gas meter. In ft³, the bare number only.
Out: 564900
